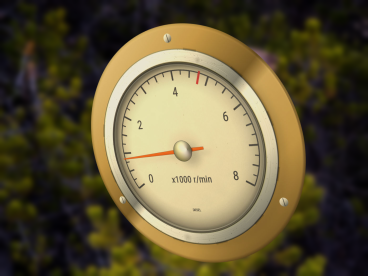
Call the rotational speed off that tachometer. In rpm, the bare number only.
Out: 875
